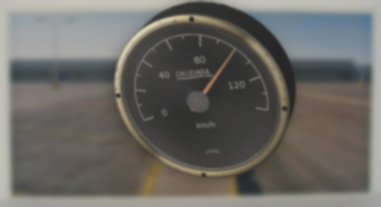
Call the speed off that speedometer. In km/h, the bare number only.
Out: 100
